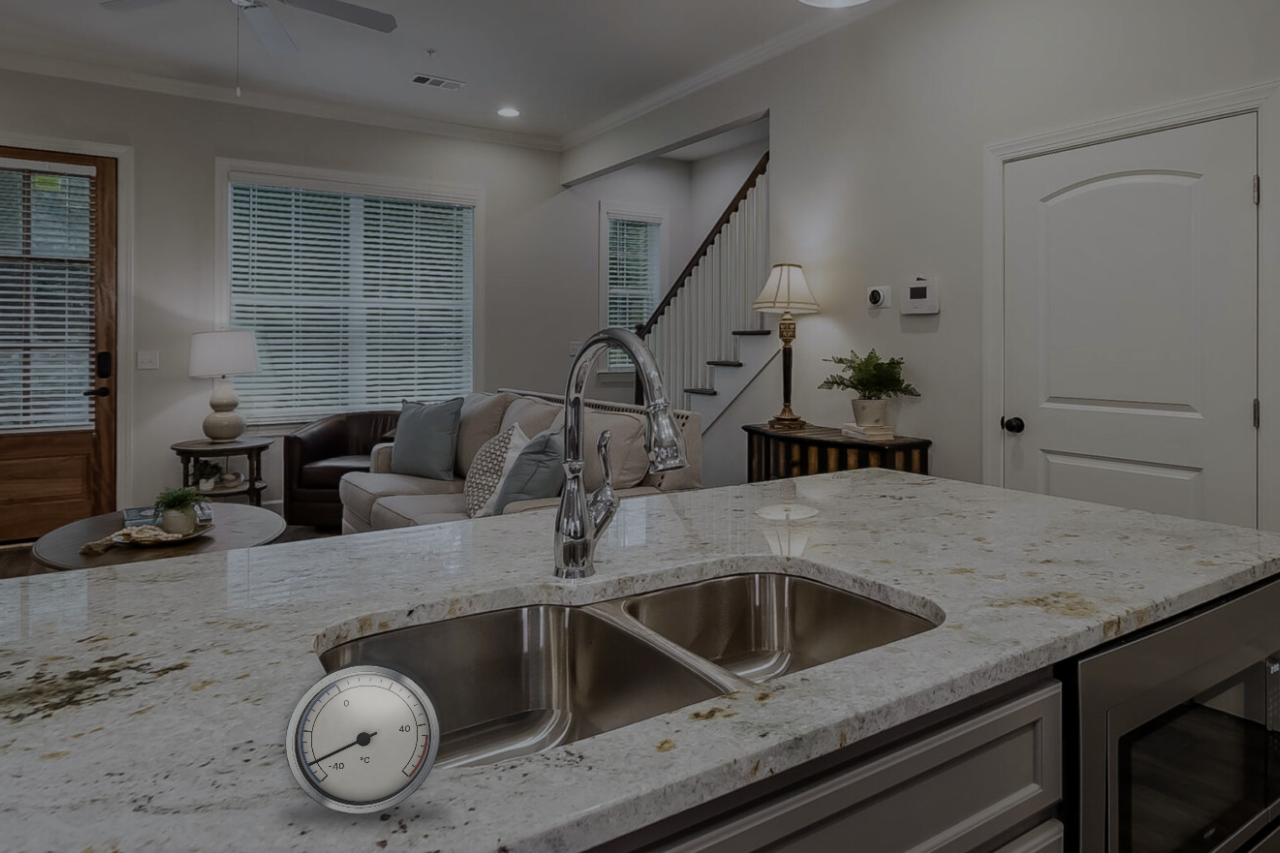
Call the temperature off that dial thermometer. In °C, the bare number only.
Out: -32
